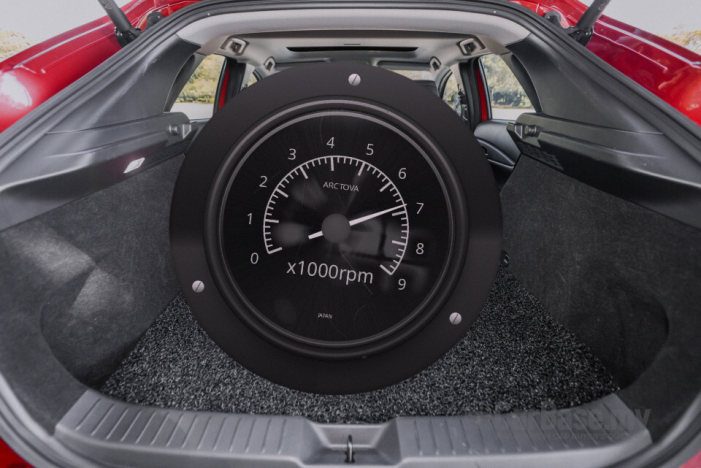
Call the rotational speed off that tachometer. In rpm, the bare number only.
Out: 6800
